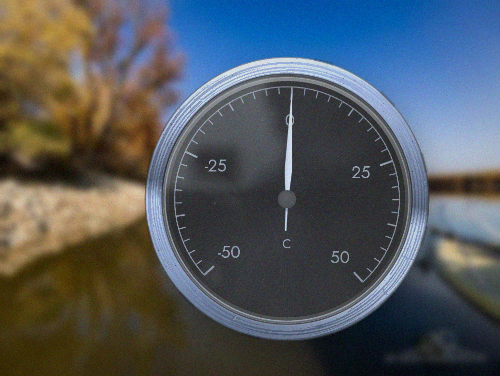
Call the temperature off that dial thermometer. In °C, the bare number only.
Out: 0
